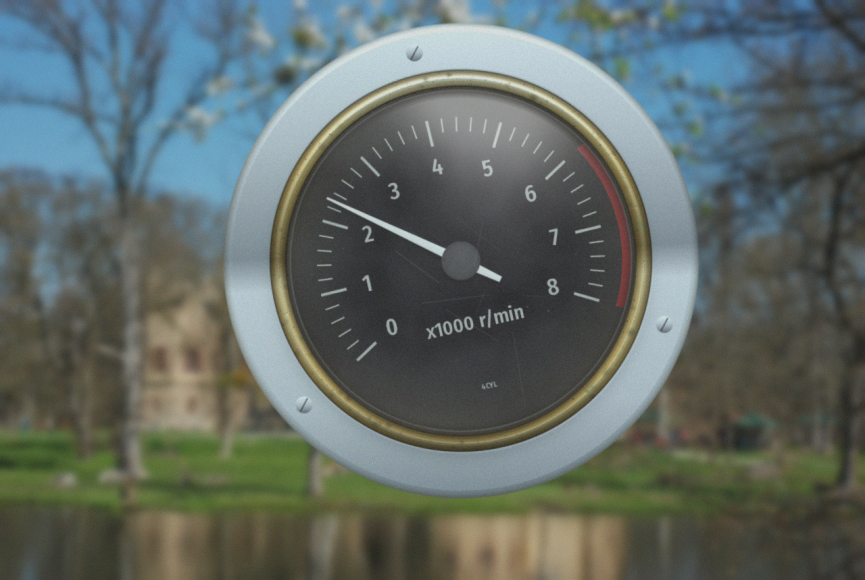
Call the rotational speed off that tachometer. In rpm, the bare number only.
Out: 2300
